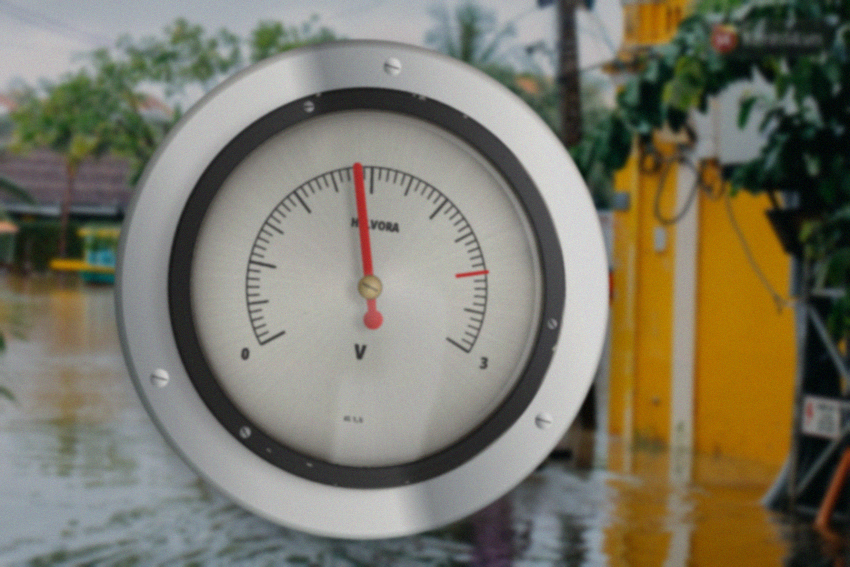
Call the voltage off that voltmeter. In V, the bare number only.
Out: 1.4
